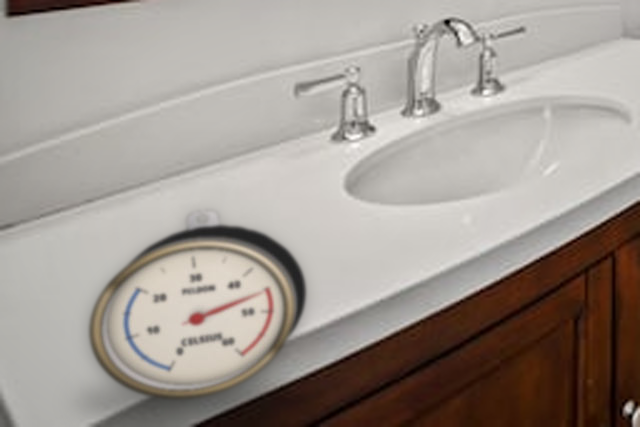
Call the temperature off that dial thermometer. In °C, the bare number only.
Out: 45
